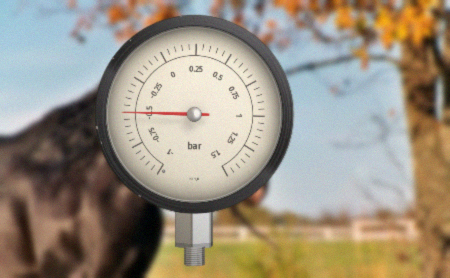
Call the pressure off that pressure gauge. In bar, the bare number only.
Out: -0.5
